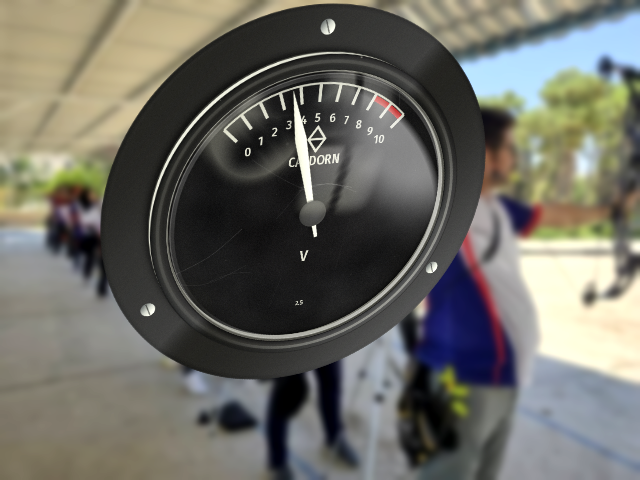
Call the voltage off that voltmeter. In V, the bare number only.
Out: 3.5
